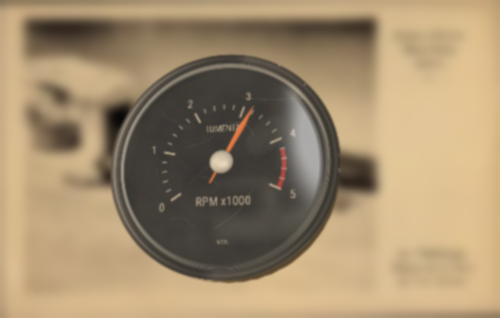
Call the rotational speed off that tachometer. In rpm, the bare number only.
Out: 3200
